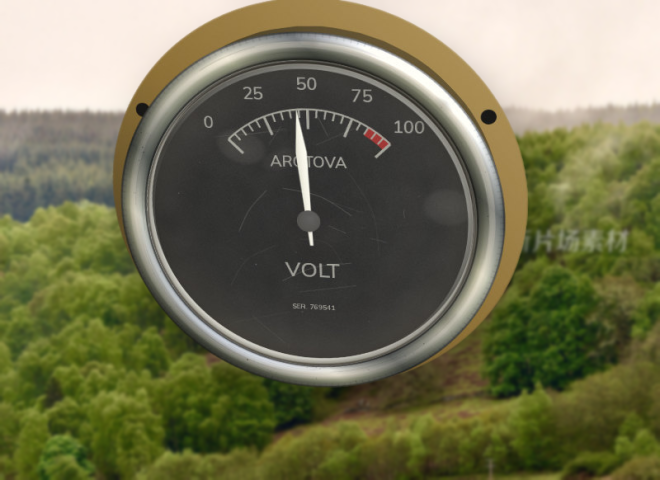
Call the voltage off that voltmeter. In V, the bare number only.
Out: 45
